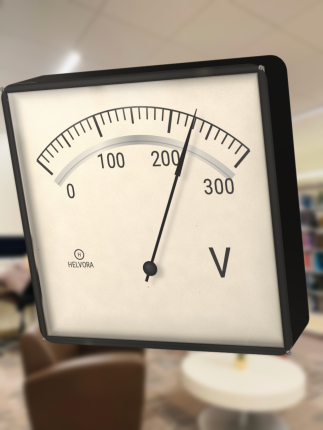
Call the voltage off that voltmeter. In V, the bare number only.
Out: 230
